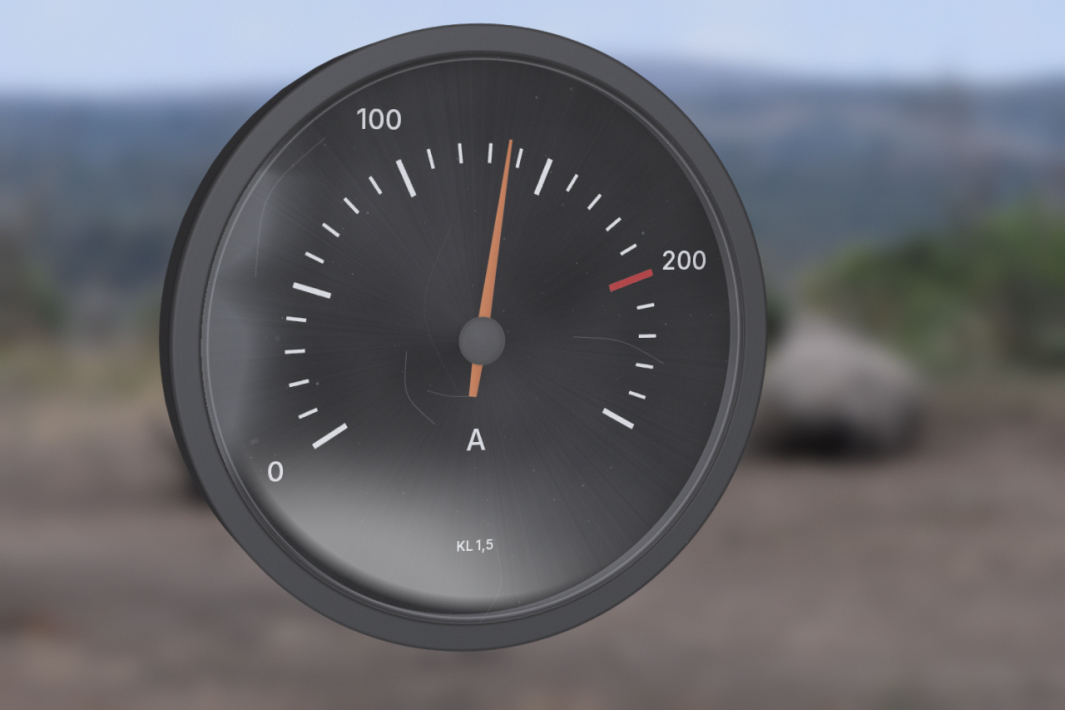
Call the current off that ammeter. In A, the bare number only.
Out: 135
